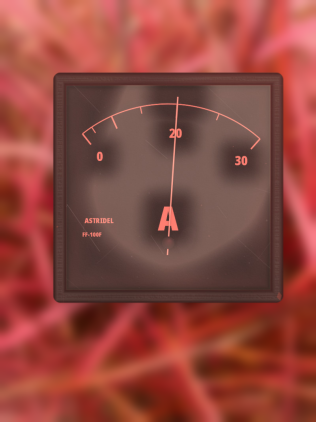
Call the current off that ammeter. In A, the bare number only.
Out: 20
